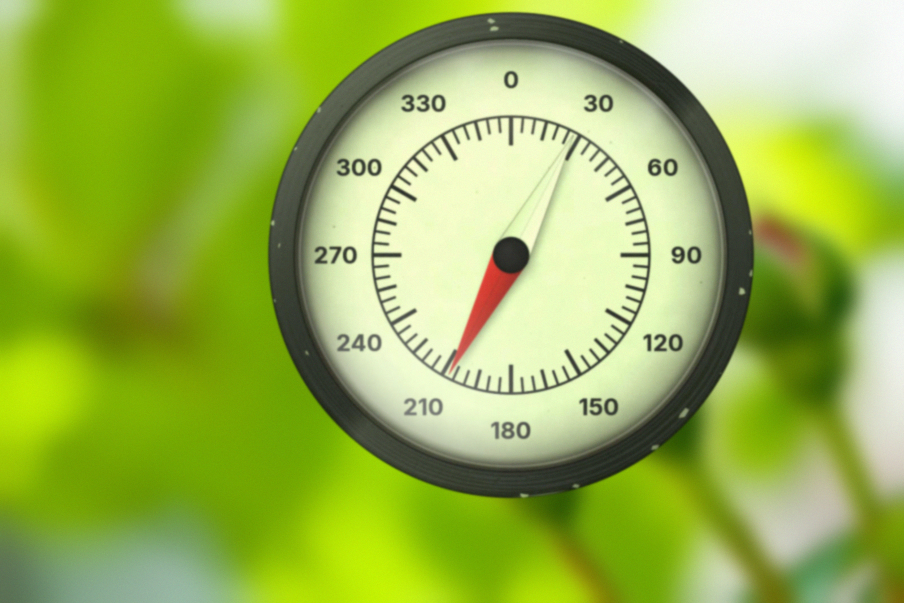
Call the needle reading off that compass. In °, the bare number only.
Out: 207.5
